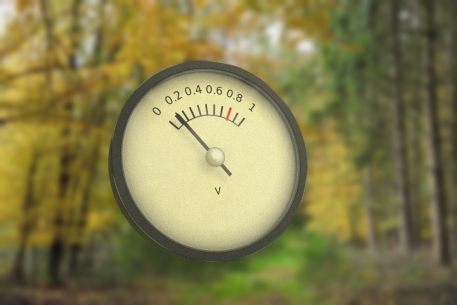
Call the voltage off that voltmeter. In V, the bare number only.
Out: 0.1
